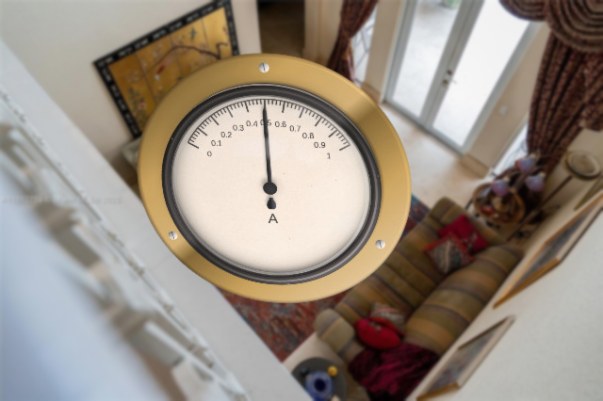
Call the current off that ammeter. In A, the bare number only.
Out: 0.5
